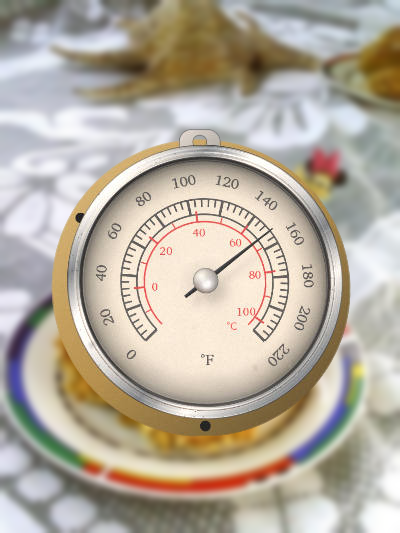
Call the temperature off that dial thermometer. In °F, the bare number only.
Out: 152
